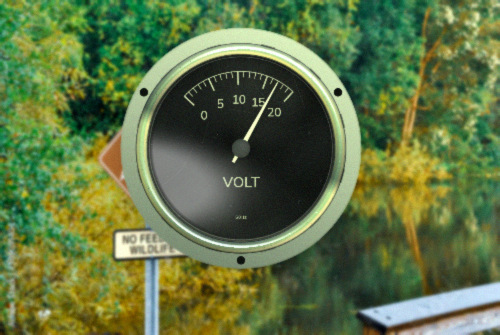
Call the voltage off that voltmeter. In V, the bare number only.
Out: 17
